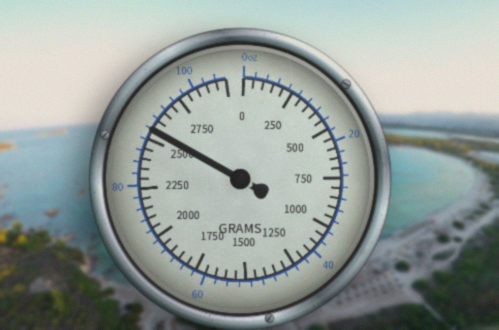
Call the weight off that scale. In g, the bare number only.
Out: 2550
